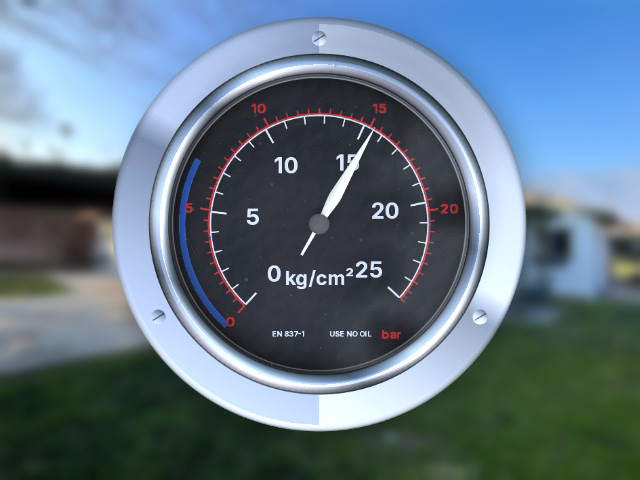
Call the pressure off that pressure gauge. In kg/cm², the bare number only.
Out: 15.5
